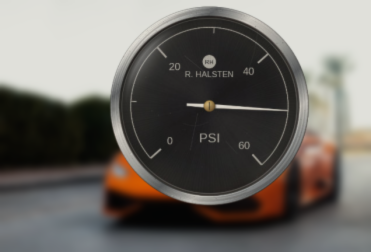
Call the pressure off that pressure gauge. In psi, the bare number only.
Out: 50
